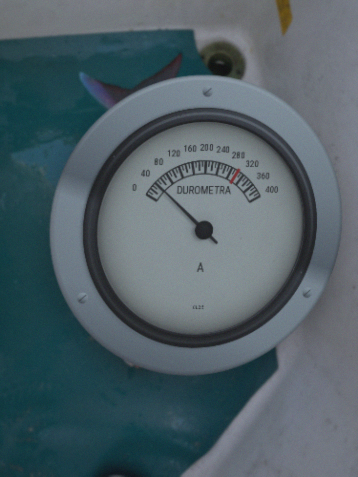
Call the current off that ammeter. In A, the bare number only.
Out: 40
